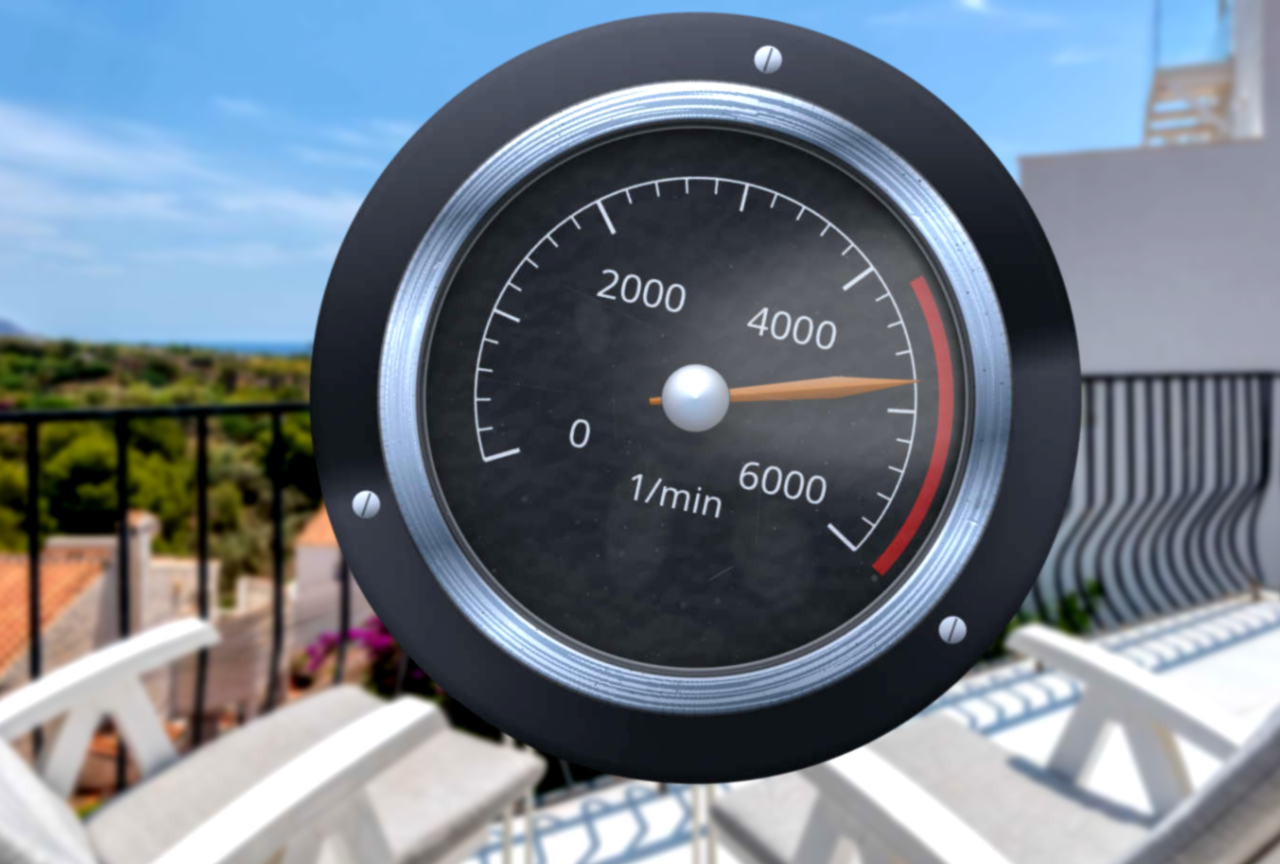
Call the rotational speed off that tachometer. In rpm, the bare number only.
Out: 4800
